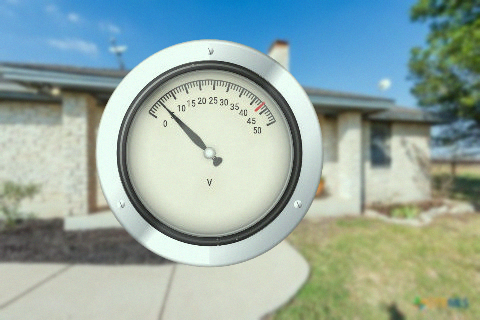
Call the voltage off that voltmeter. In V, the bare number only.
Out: 5
